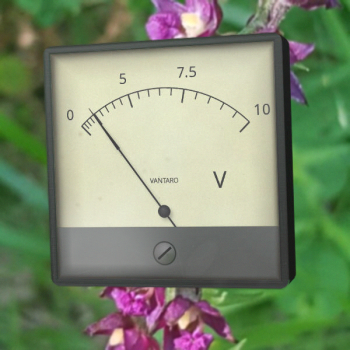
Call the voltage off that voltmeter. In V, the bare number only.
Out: 2.5
